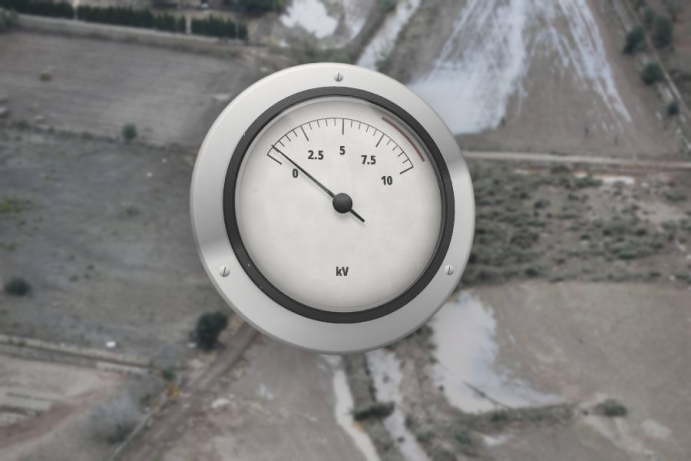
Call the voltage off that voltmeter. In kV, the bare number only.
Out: 0.5
